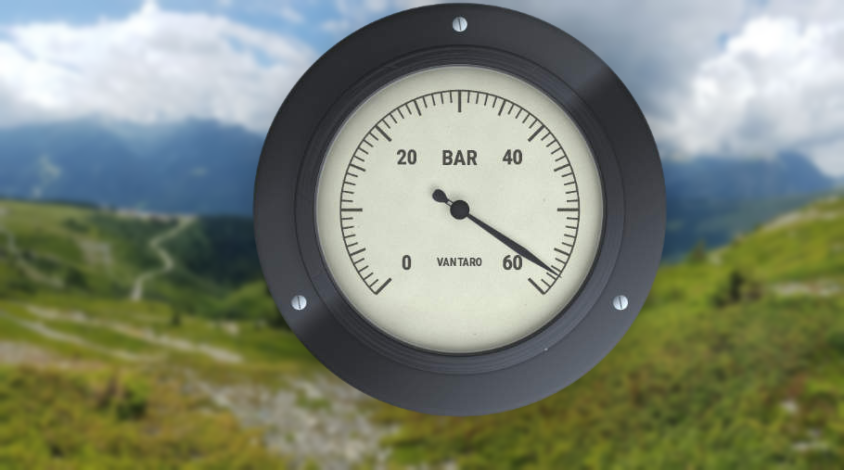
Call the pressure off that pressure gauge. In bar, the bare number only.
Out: 57.5
